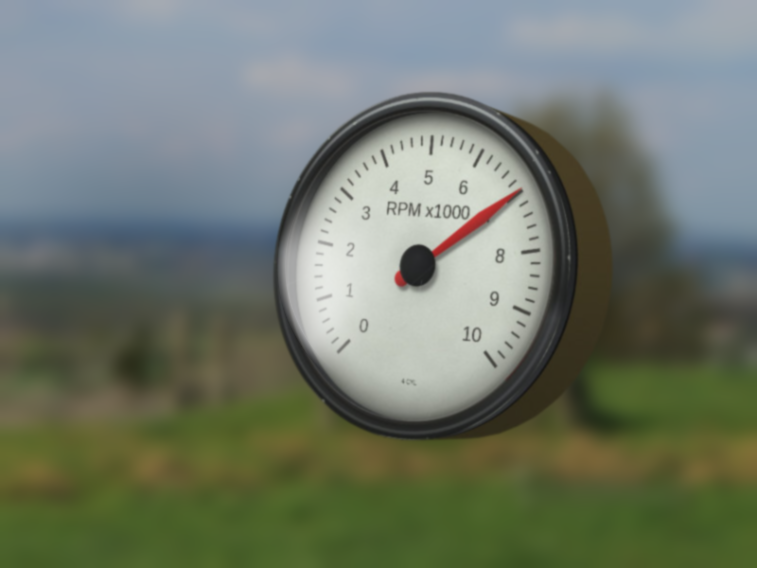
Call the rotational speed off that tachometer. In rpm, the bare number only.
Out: 7000
